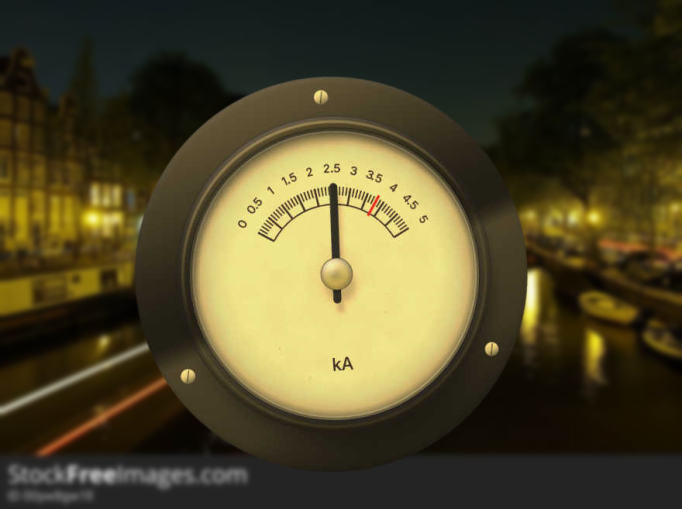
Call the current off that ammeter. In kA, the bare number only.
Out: 2.5
